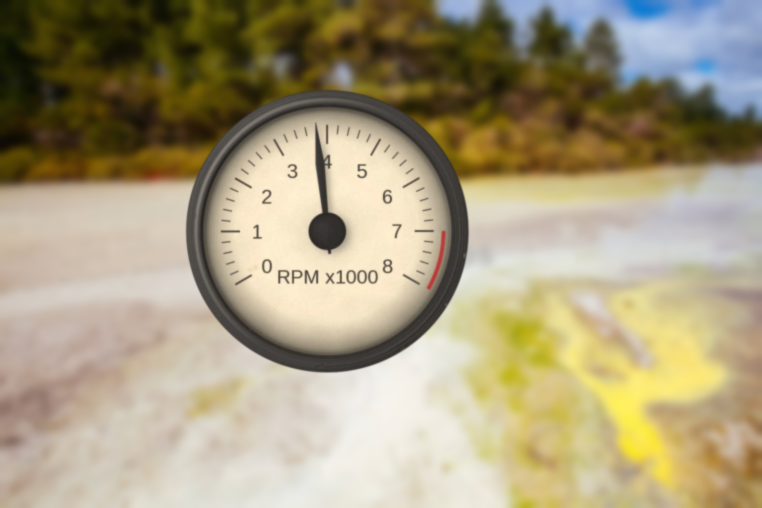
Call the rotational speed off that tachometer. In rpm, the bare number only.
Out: 3800
